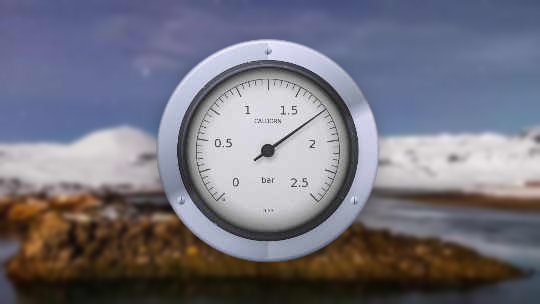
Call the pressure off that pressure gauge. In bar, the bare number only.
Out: 1.75
